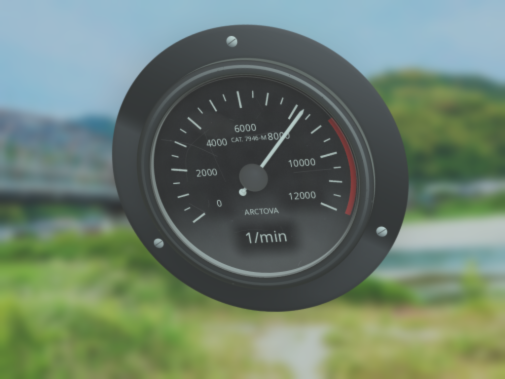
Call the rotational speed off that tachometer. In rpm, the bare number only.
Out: 8250
